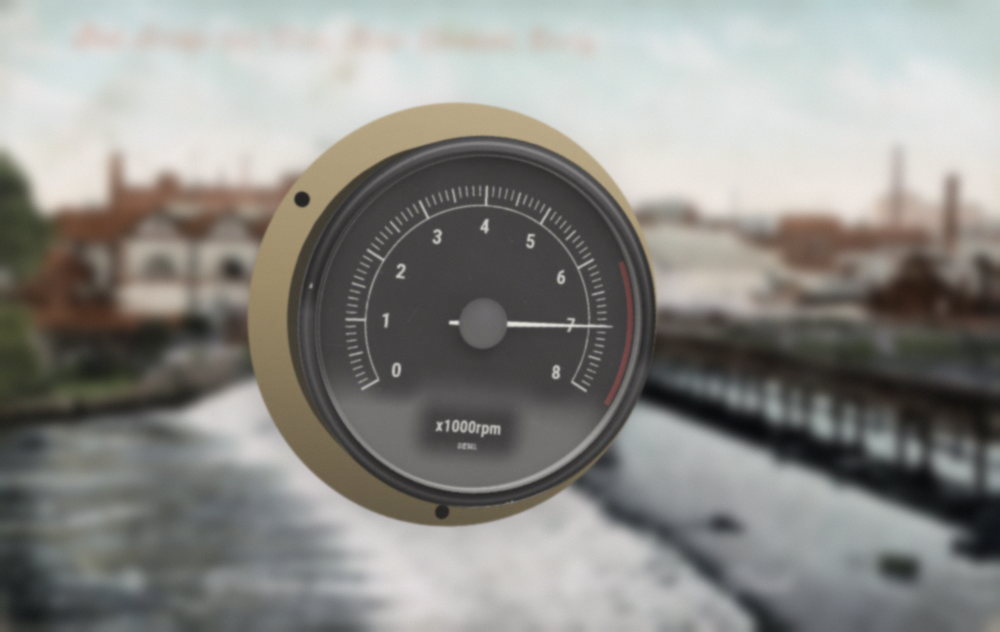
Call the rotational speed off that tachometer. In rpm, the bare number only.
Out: 7000
